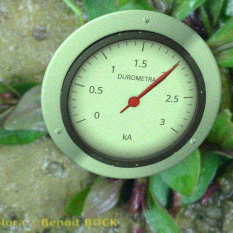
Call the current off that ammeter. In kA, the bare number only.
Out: 2
